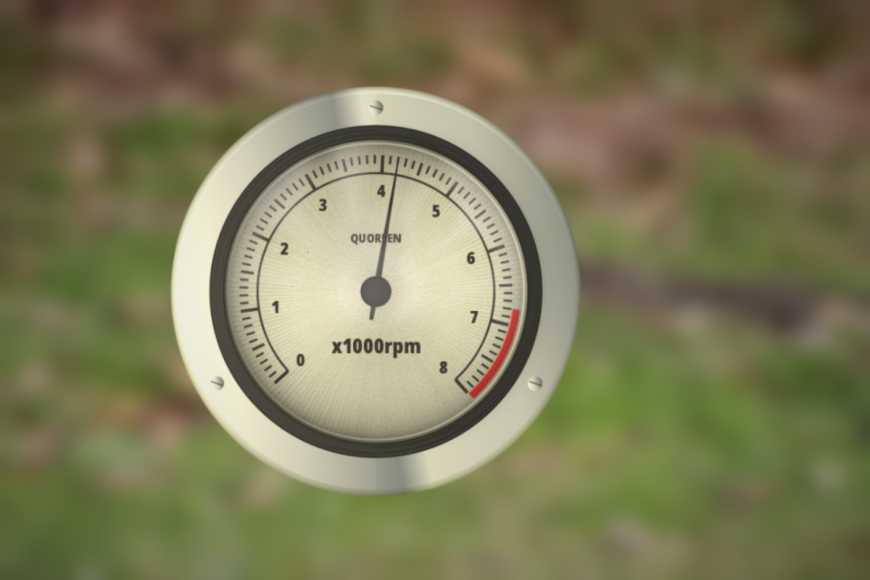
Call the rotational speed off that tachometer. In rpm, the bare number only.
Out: 4200
